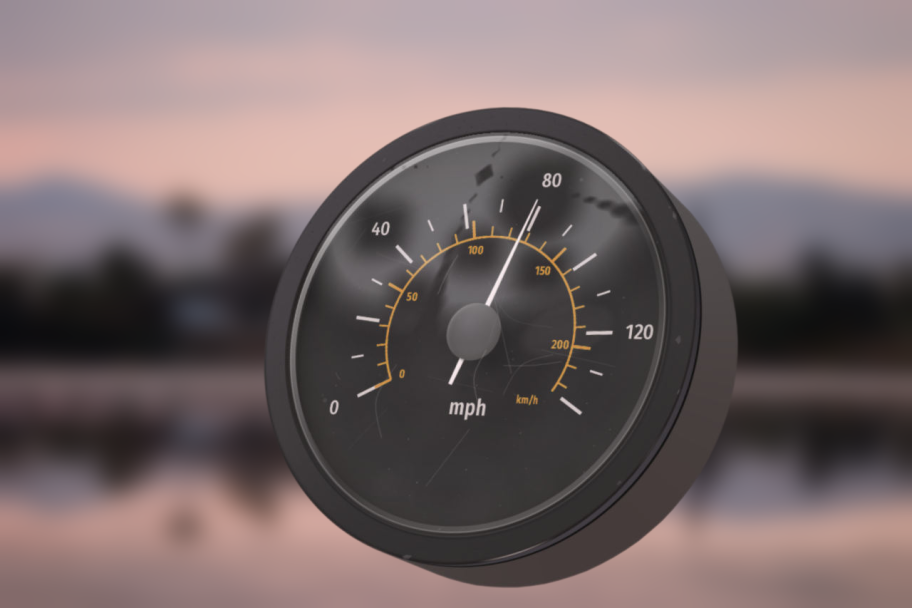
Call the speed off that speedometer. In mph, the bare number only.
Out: 80
